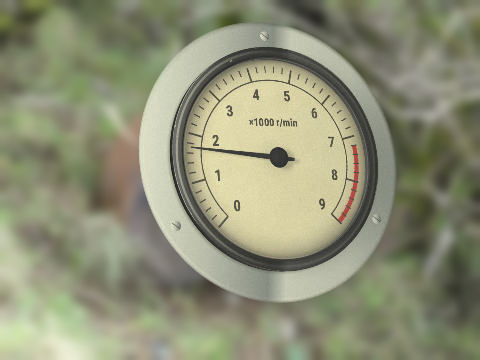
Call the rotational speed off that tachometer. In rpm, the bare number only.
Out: 1700
